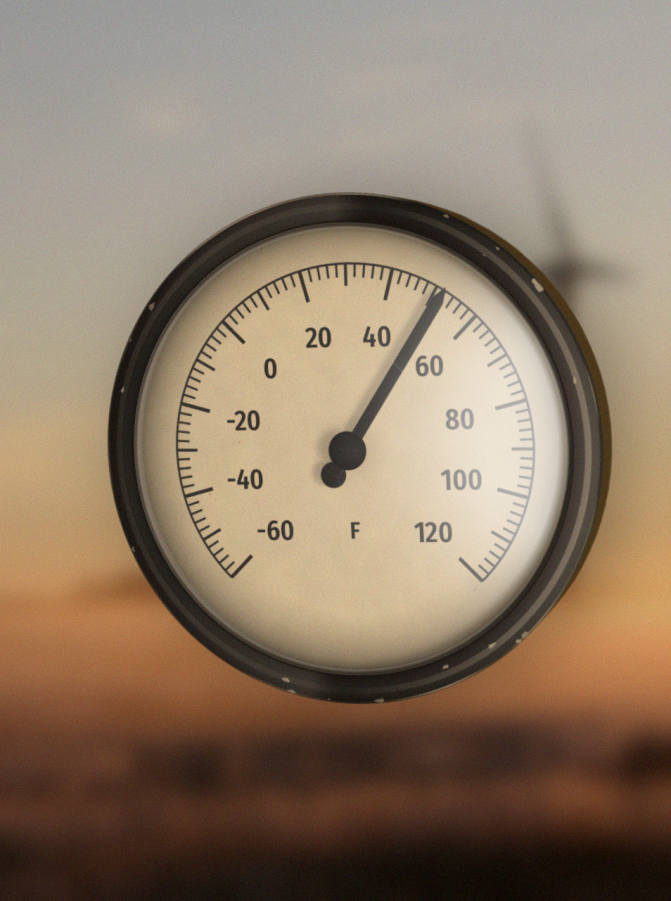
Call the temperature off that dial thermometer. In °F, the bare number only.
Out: 52
